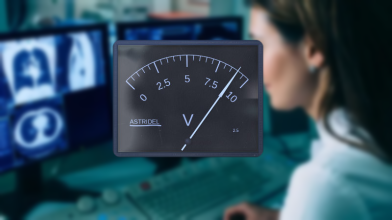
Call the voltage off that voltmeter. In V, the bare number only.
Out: 9
